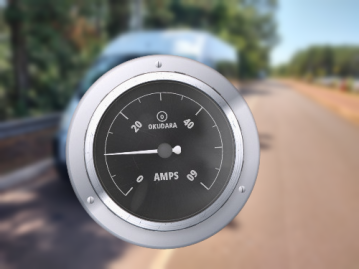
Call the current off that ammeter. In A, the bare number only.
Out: 10
